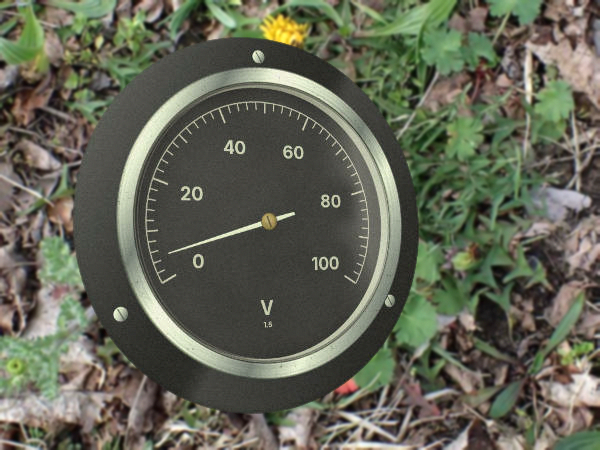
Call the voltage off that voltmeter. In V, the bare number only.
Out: 5
